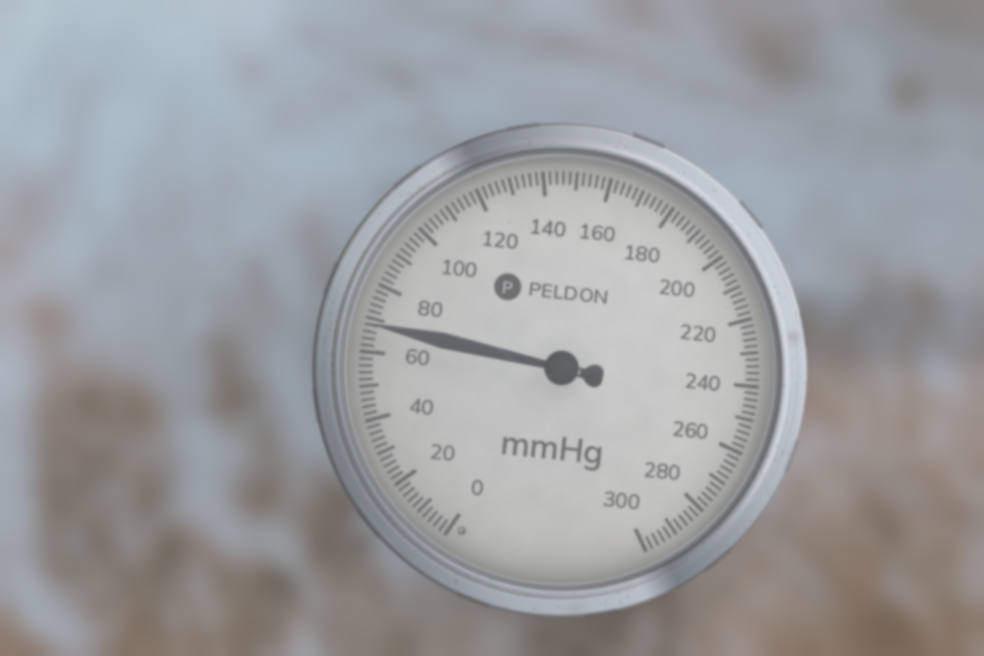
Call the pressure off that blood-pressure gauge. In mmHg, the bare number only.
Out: 68
